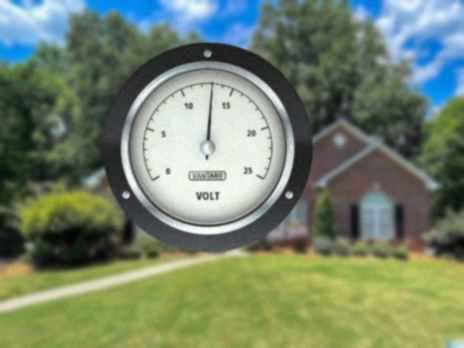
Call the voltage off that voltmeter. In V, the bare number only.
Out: 13
